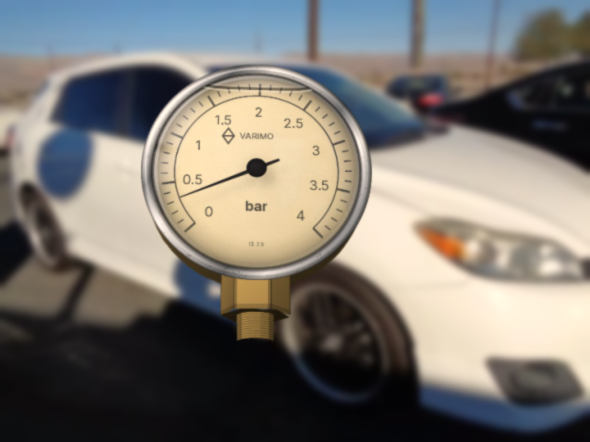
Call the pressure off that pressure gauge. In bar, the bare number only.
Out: 0.3
